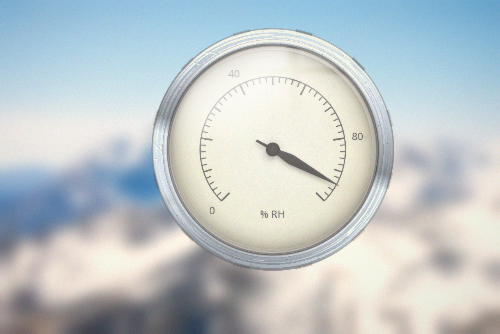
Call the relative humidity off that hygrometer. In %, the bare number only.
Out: 94
